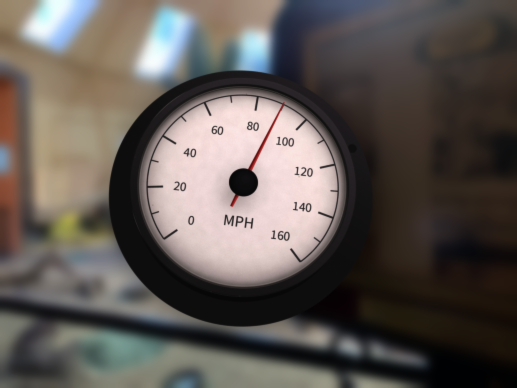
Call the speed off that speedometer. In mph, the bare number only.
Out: 90
